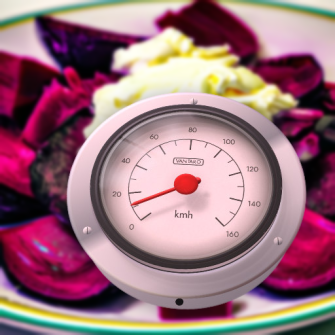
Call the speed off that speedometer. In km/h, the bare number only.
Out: 10
